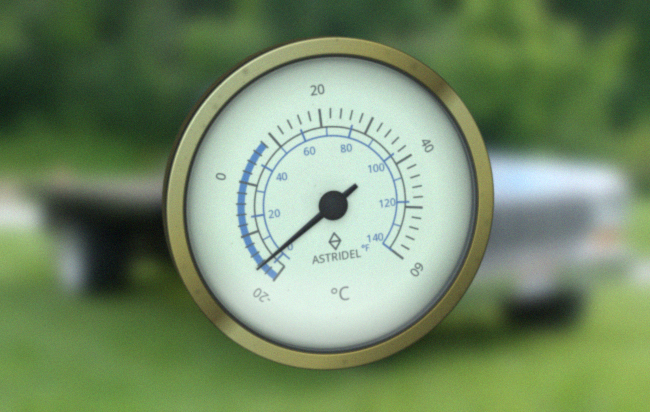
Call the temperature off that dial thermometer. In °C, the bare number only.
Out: -16
